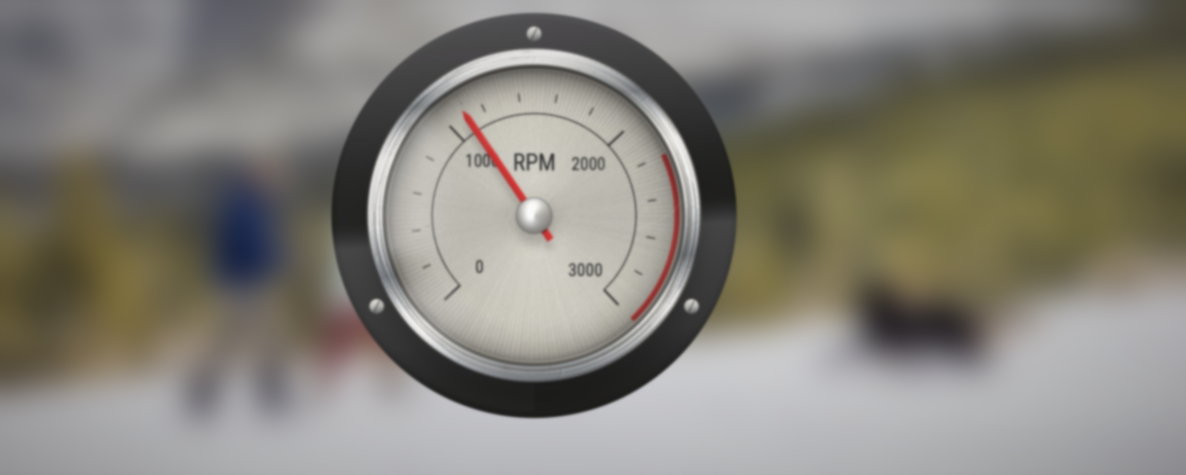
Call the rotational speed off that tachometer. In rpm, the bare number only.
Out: 1100
